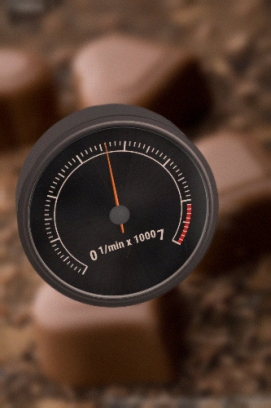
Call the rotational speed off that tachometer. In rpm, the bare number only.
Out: 3600
